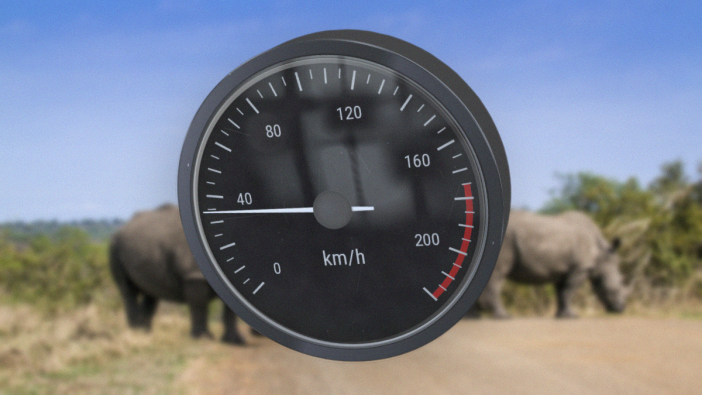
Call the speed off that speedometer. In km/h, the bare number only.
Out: 35
